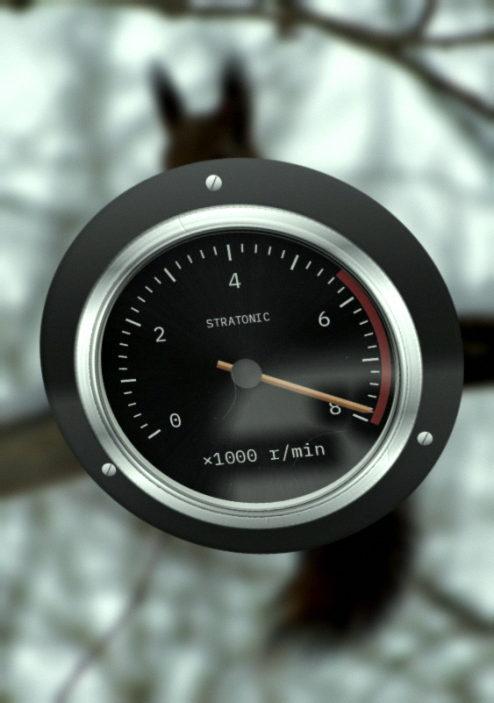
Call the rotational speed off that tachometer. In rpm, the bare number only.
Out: 7800
